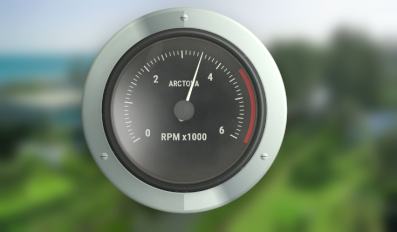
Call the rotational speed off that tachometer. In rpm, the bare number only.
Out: 3500
